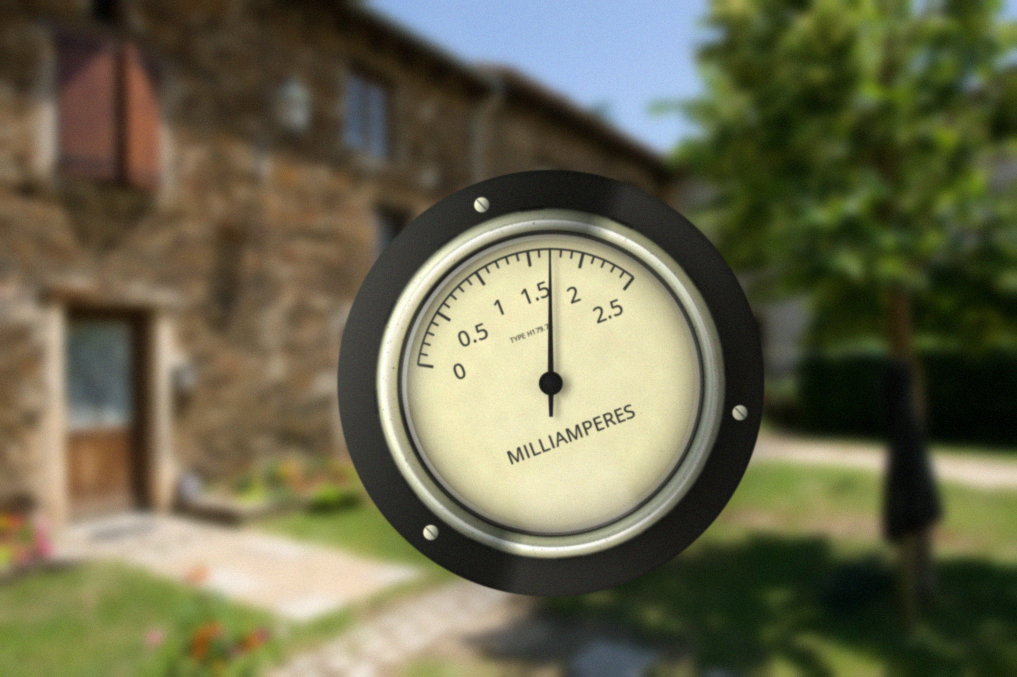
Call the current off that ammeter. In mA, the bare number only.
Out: 1.7
